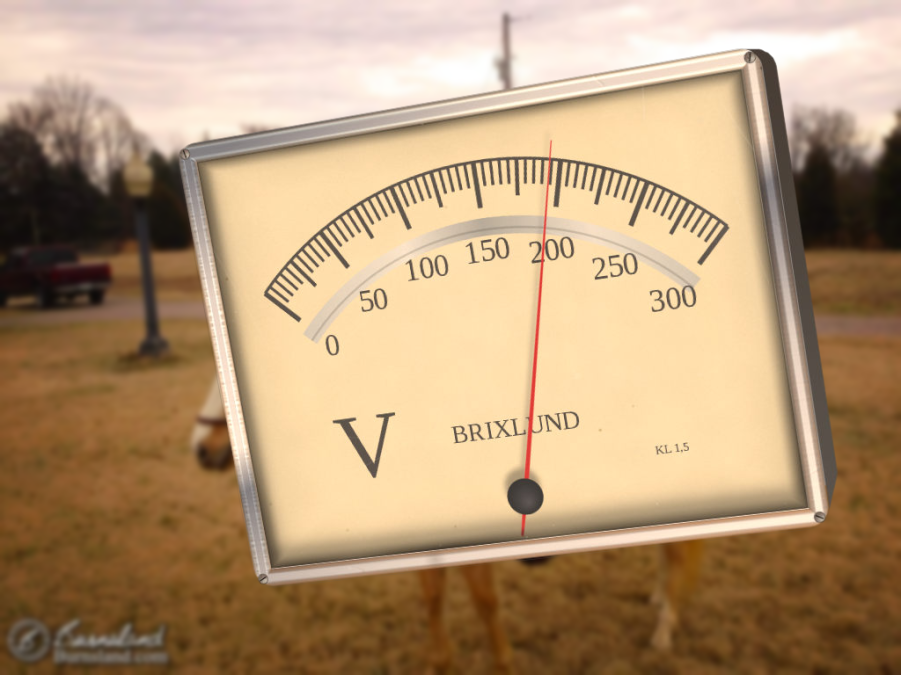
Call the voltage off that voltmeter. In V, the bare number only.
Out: 195
